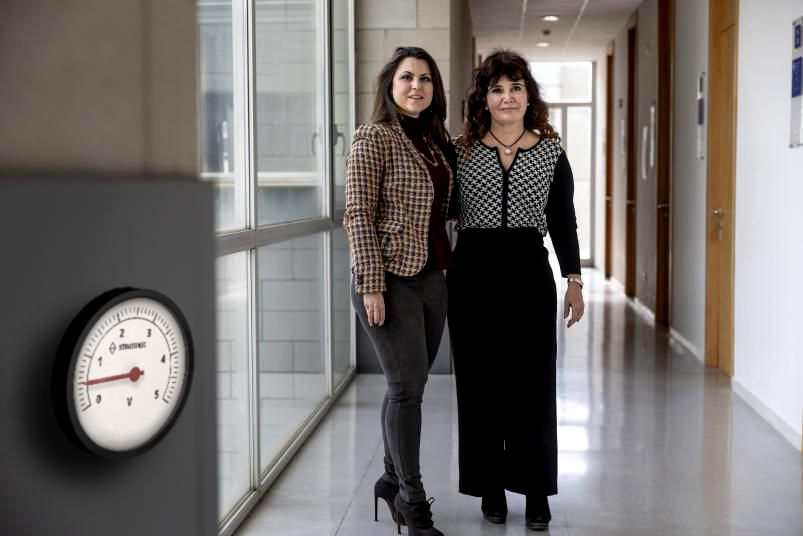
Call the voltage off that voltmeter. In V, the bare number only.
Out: 0.5
